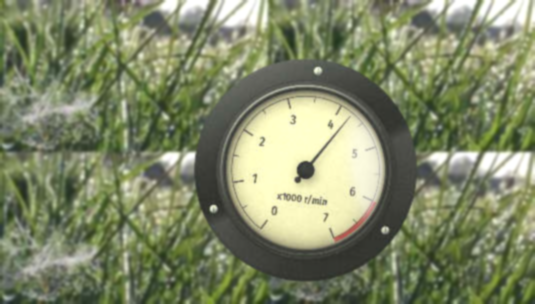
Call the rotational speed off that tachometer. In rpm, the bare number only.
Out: 4250
